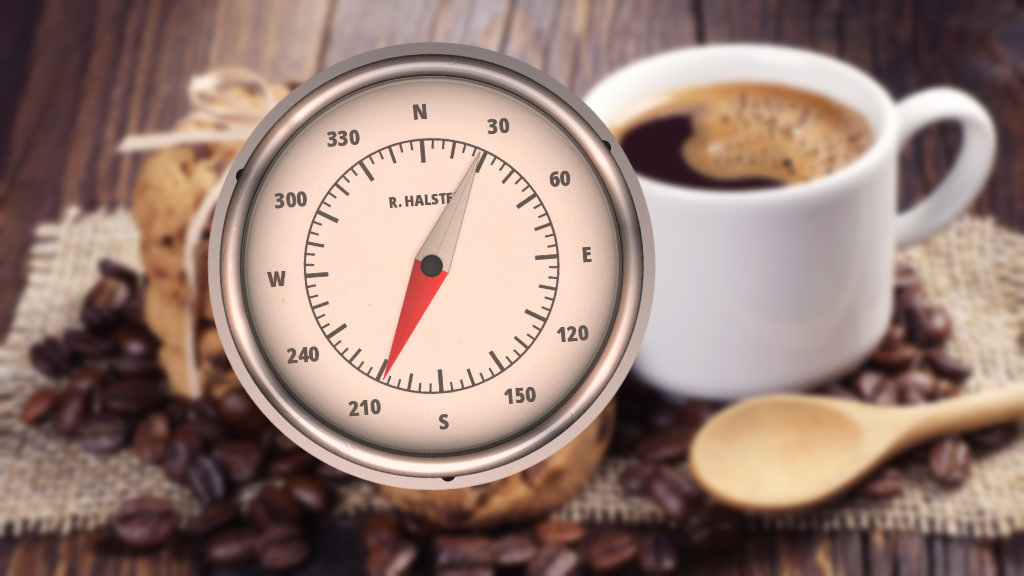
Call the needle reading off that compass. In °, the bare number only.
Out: 207.5
